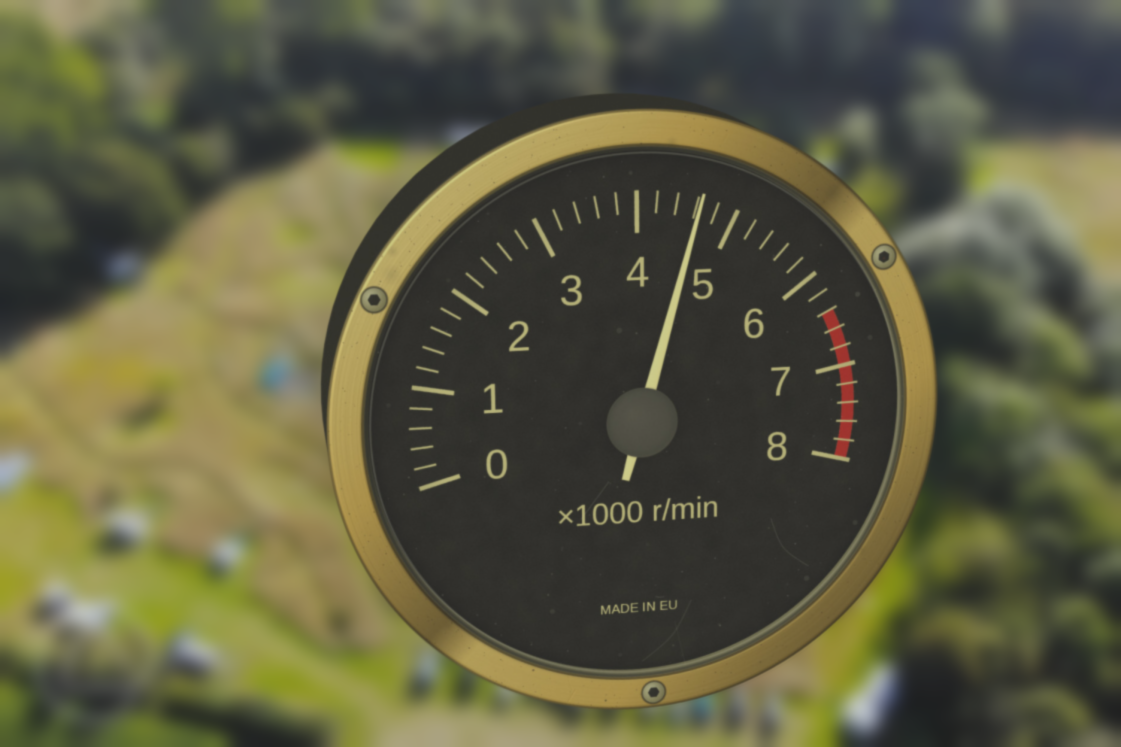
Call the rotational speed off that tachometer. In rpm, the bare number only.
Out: 4600
